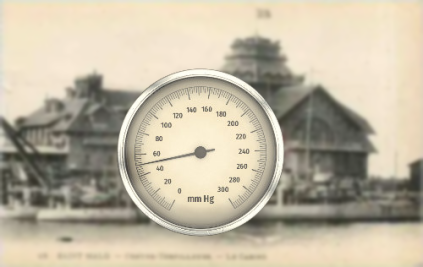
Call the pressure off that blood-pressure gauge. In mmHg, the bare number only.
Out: 50
